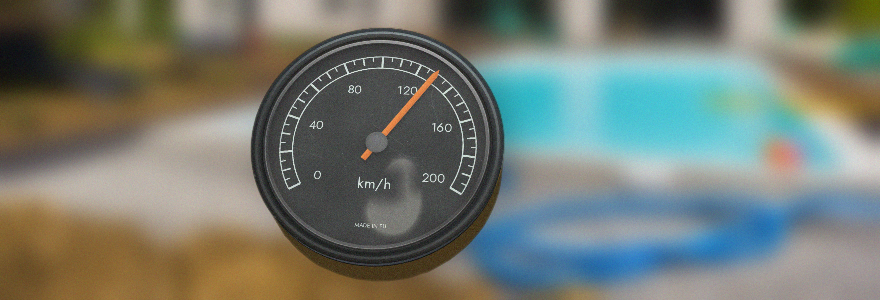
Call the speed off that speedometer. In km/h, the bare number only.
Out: 130
